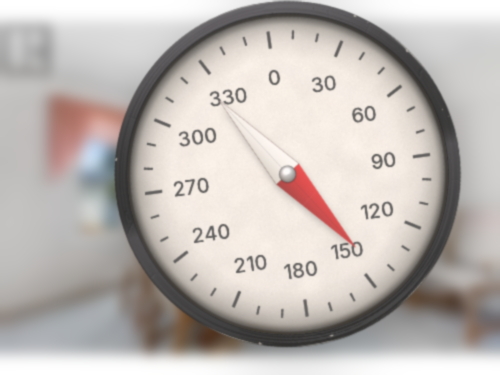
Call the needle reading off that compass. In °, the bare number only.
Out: 145
